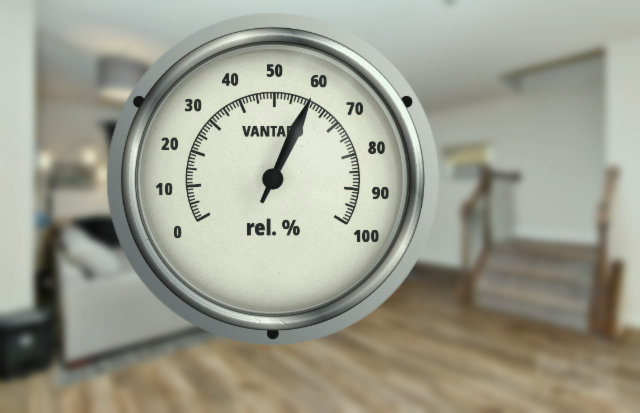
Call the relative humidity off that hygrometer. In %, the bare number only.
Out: 60
